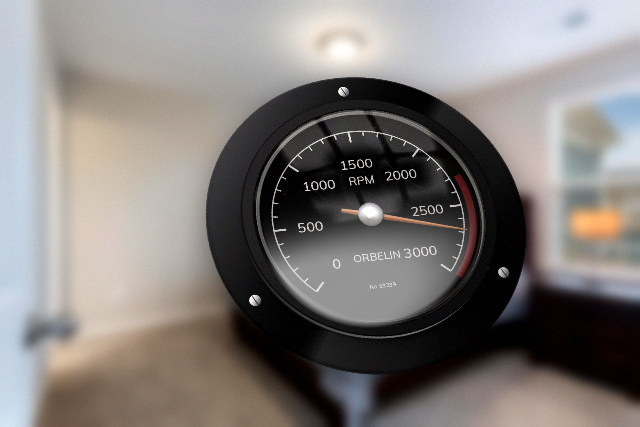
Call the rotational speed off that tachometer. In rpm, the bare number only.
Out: 2700
